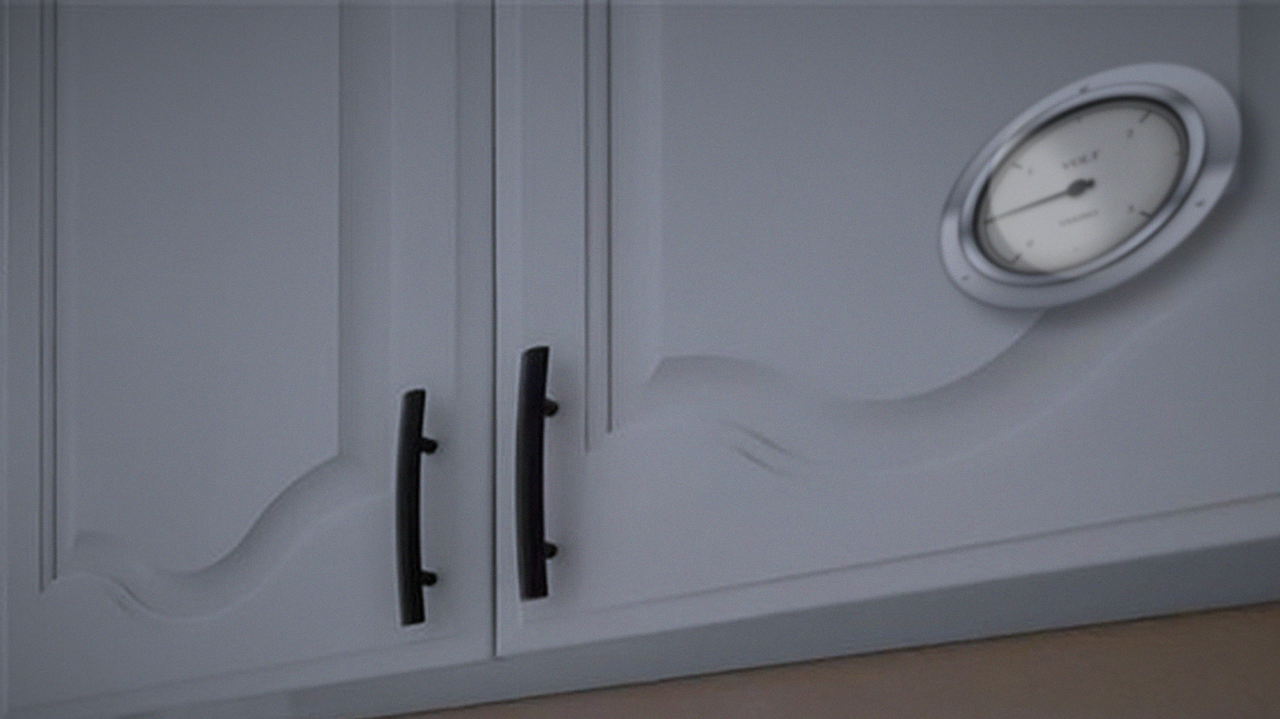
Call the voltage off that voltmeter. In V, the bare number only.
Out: 0.5
